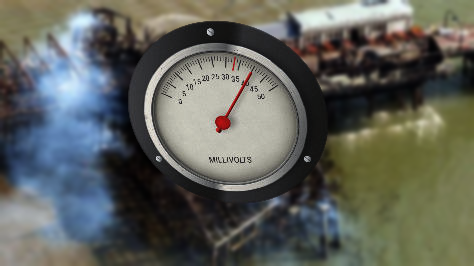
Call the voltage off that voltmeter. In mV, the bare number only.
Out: 40
